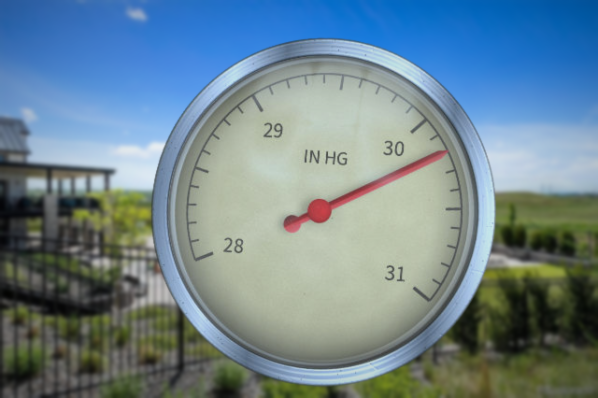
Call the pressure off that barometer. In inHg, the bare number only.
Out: 30.2
